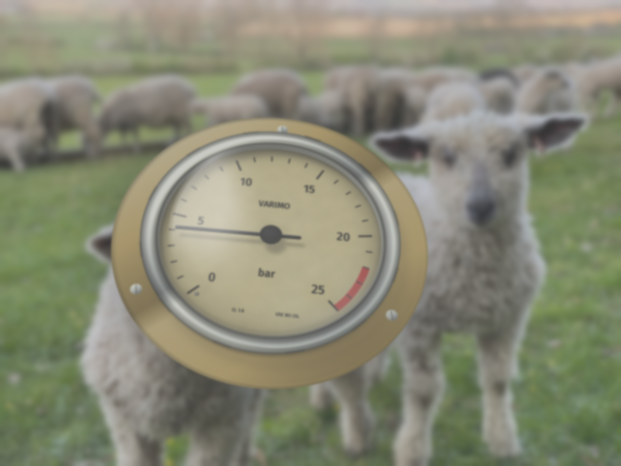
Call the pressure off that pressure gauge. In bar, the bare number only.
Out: 4
